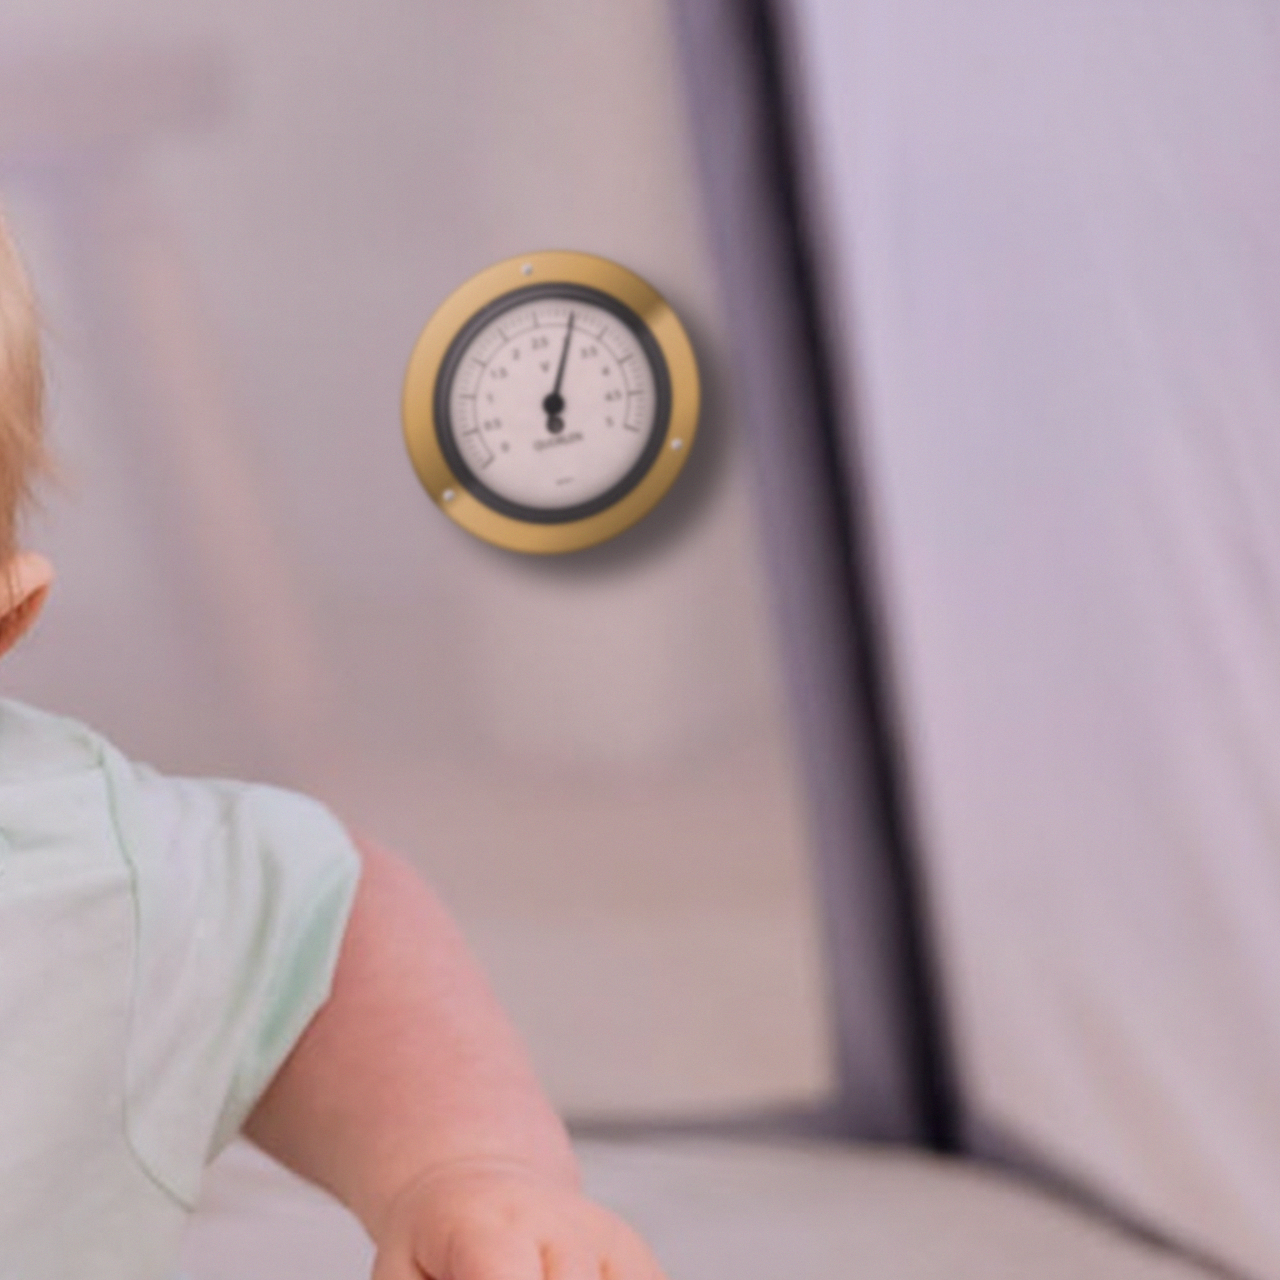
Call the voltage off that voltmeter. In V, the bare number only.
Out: 3
